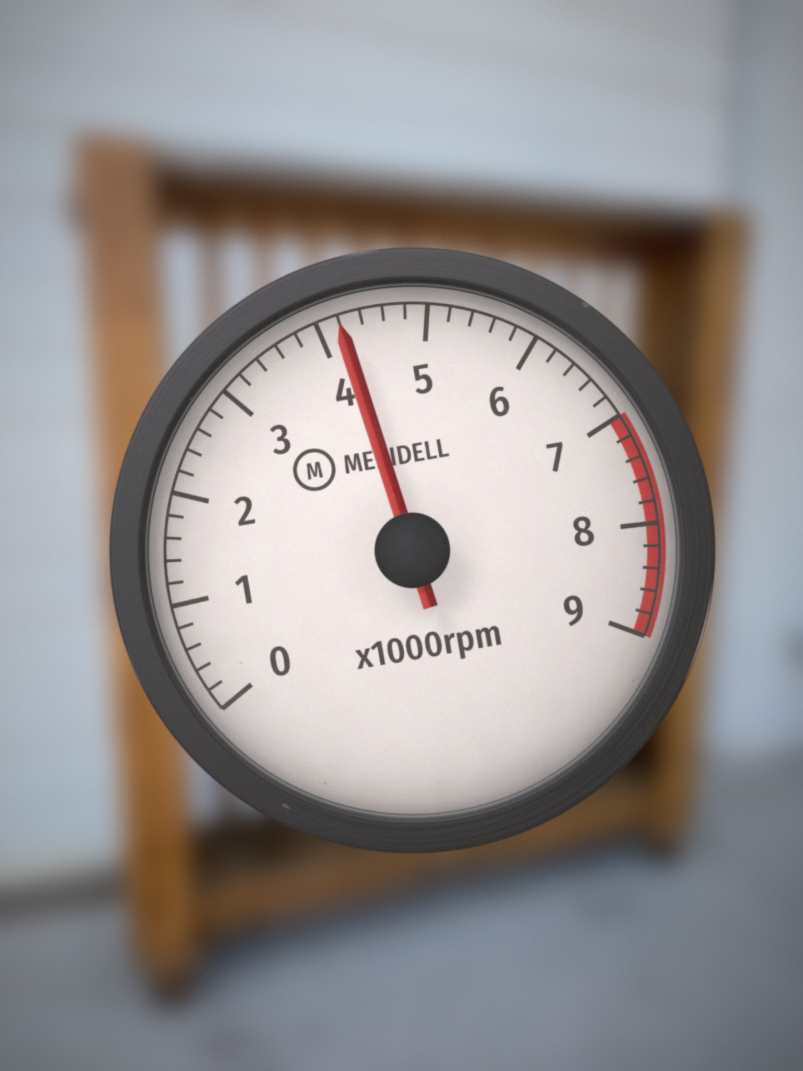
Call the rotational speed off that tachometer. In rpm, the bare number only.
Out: 4200
